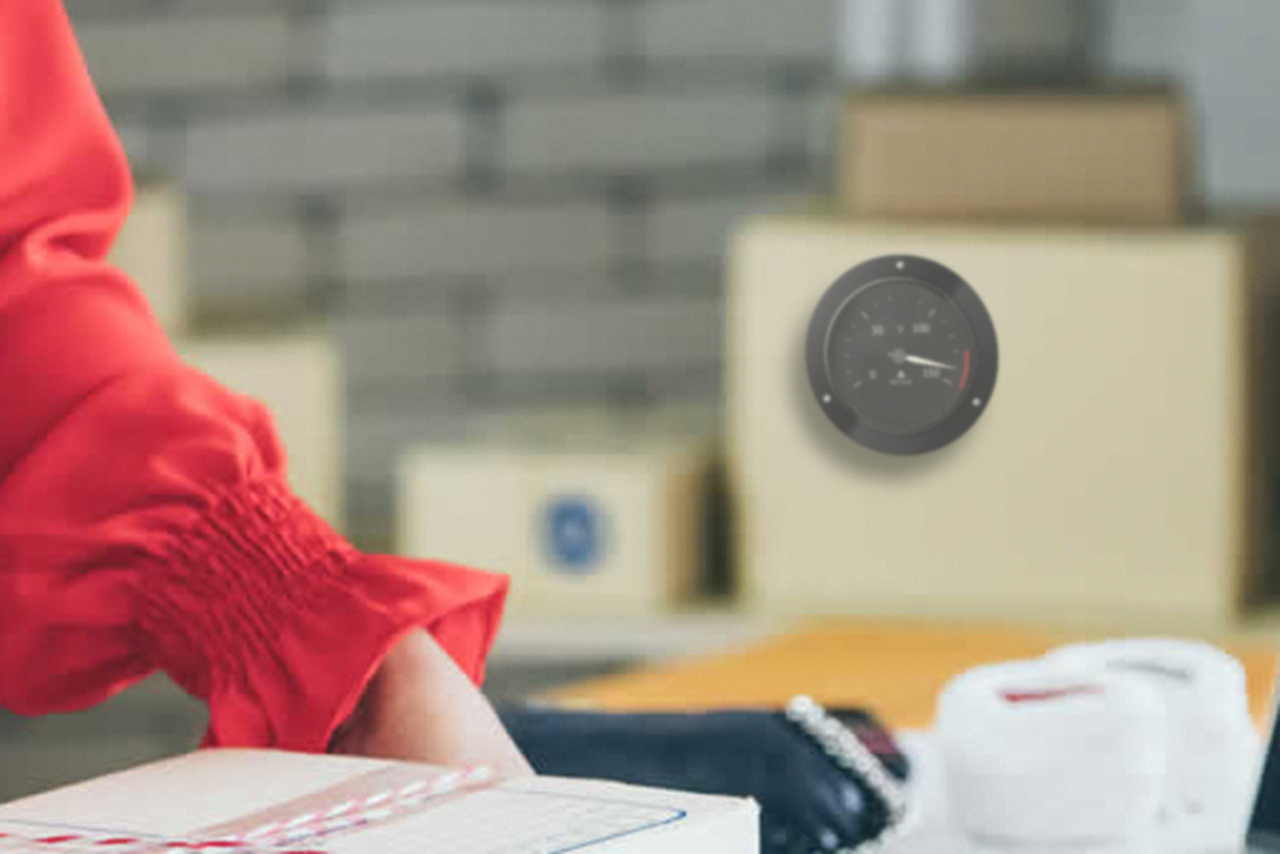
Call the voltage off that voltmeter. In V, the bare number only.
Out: 140
